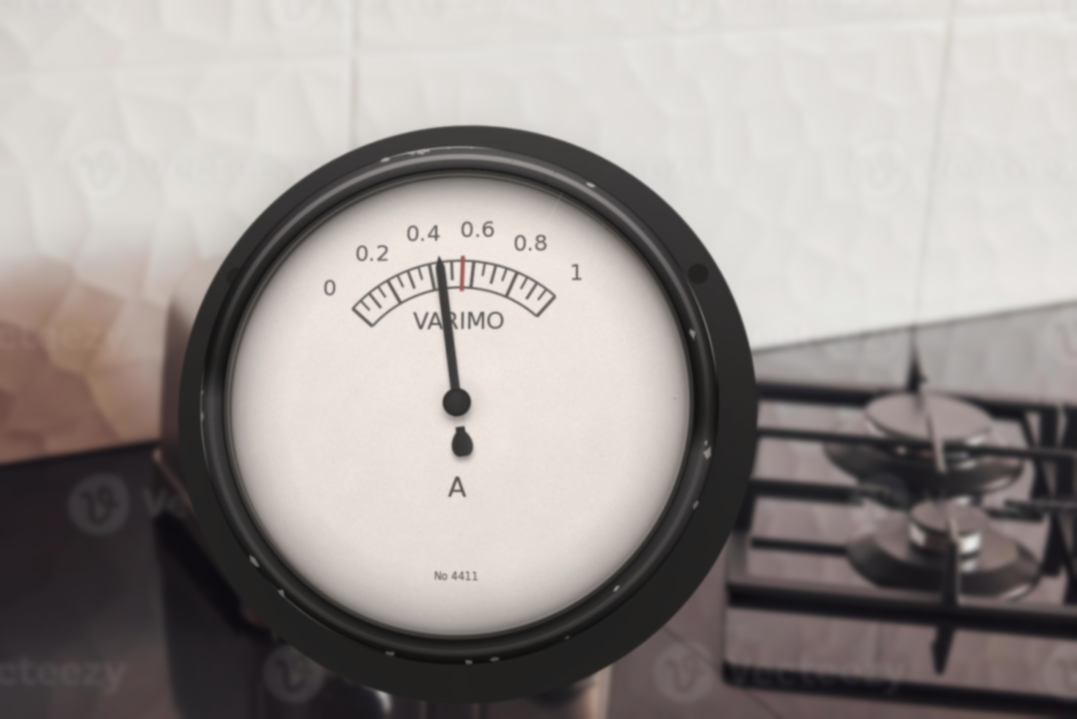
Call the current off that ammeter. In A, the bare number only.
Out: 0.45
